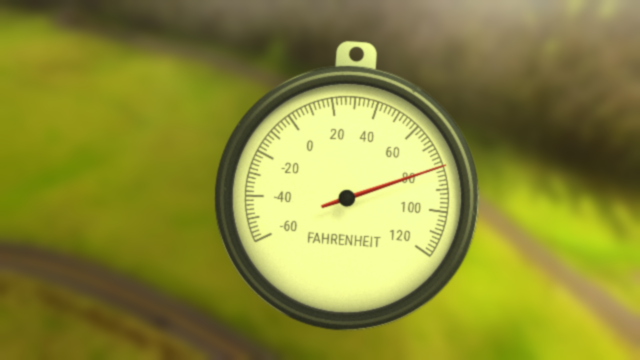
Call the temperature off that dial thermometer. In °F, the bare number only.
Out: 80
